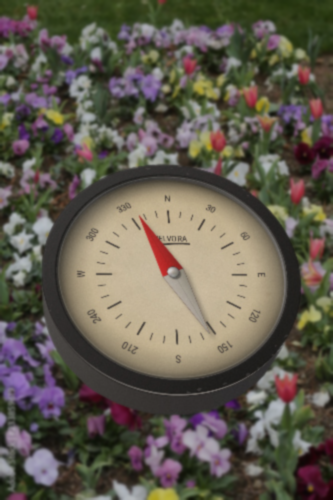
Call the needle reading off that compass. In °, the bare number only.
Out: 335
